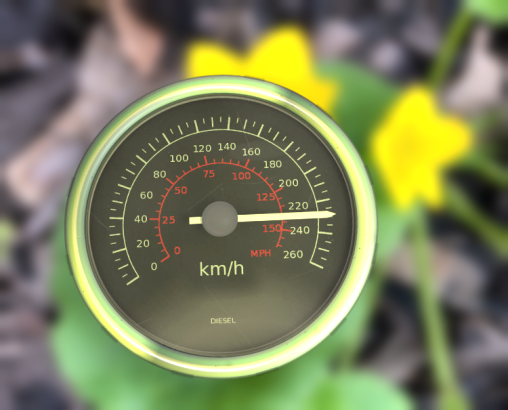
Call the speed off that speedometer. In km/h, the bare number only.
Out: 230
